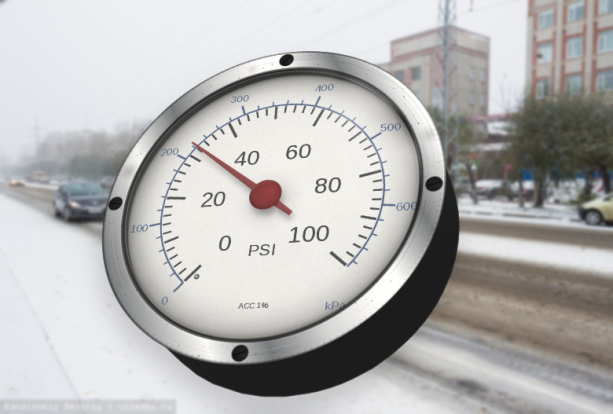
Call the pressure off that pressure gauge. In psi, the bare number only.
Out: 32
